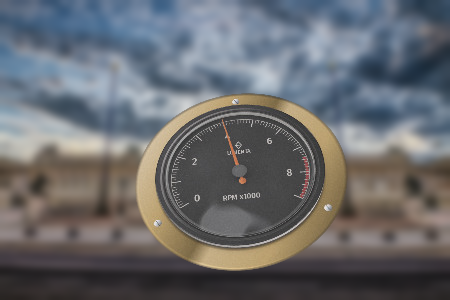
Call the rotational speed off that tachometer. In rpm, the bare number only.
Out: 4000
